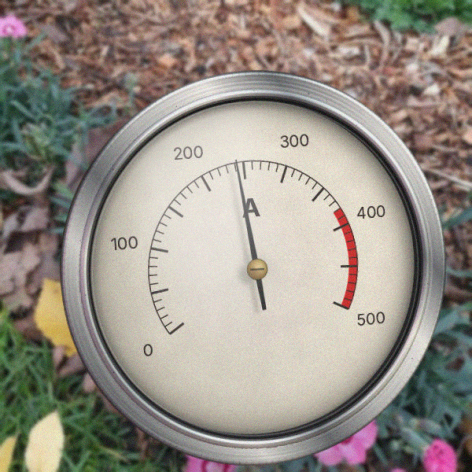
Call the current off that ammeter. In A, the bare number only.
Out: 240
